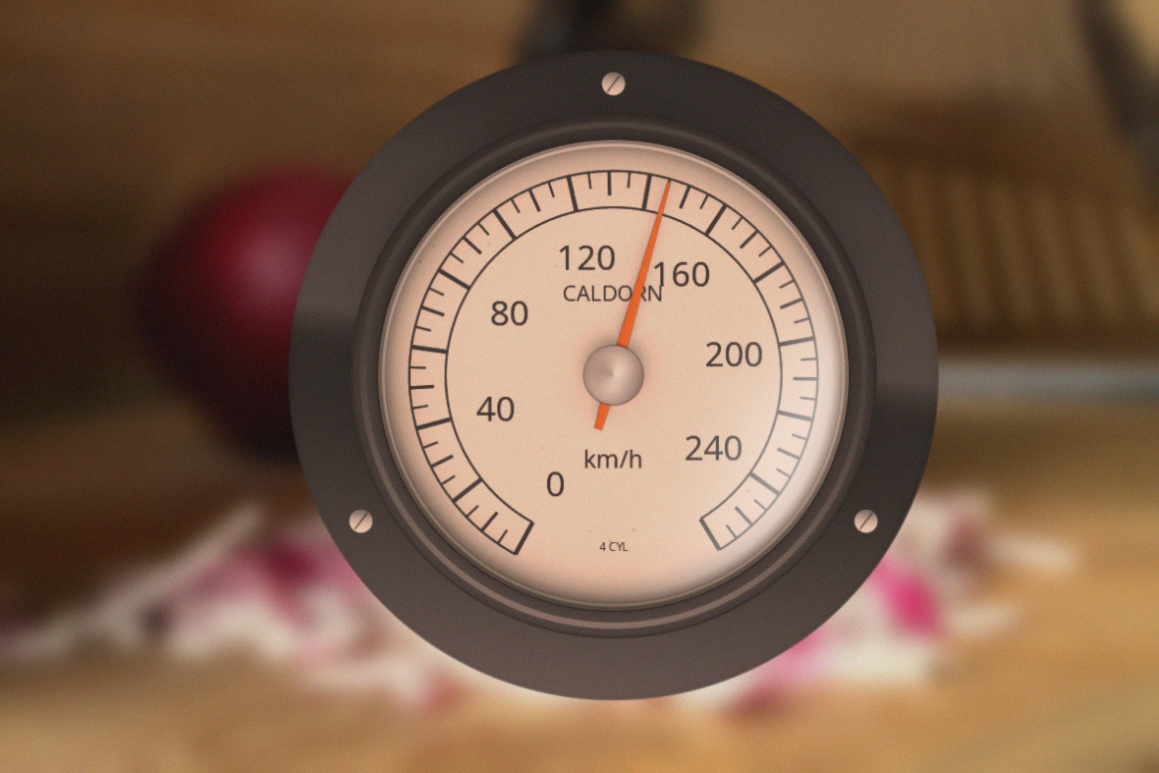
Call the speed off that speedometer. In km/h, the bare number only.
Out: 145
